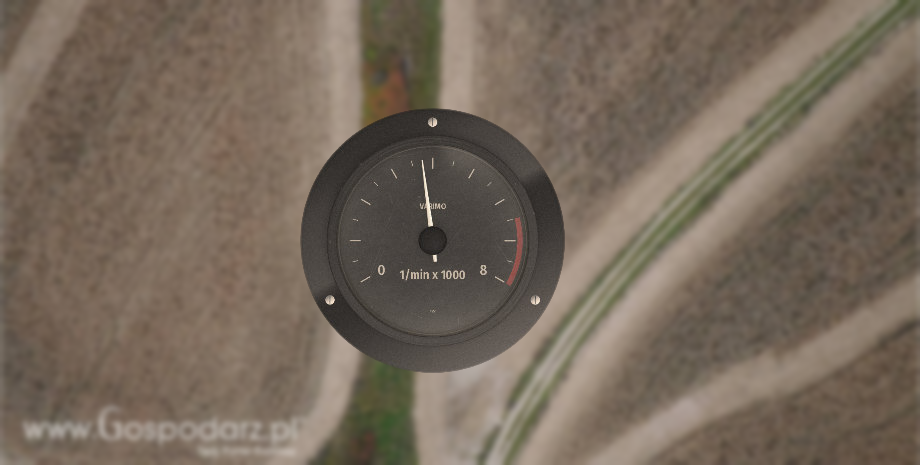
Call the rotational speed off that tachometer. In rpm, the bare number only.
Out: 3750
